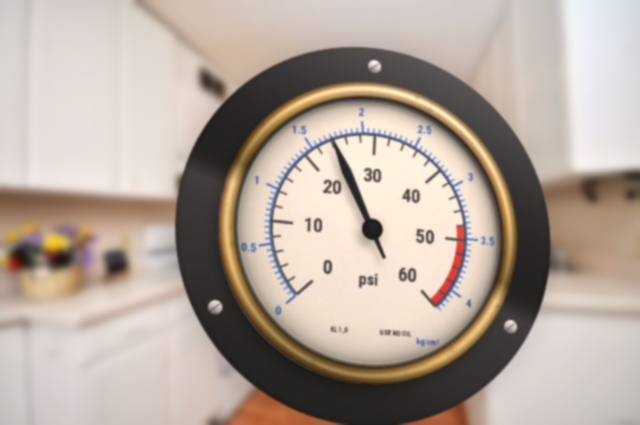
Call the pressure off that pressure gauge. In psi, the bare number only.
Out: 24
